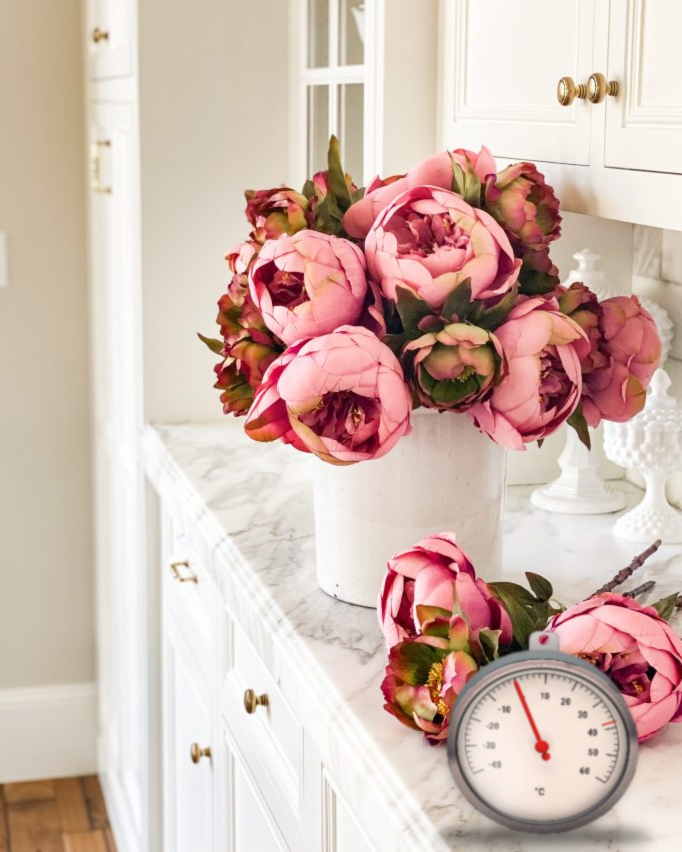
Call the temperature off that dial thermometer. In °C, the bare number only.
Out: 0
